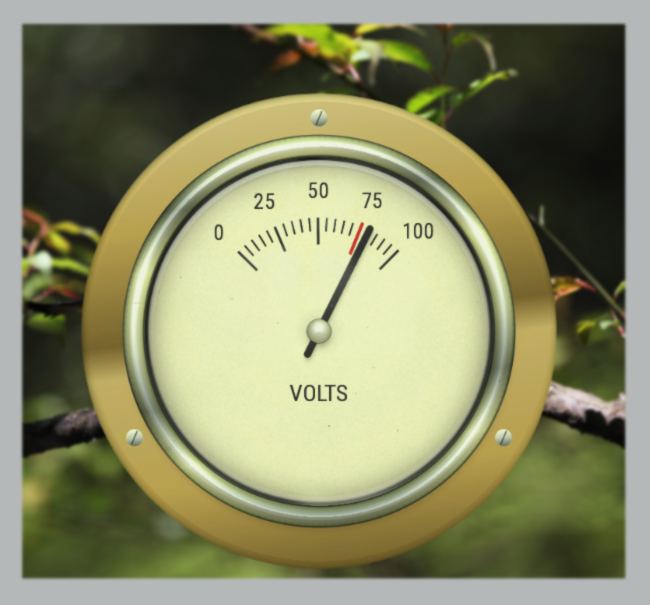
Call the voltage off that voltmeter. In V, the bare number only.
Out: 80
